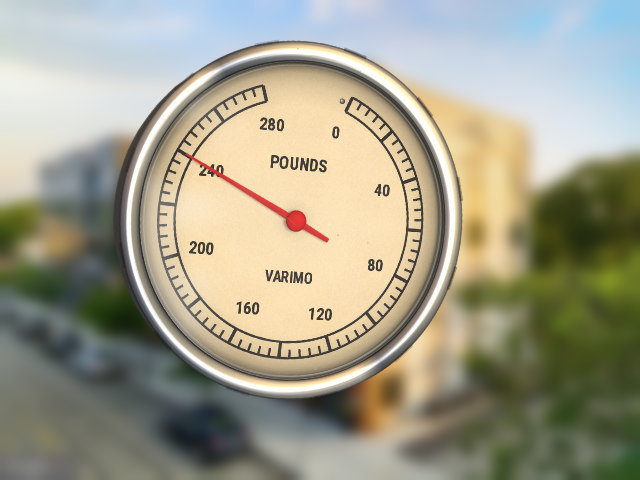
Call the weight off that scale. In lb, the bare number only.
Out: 240
